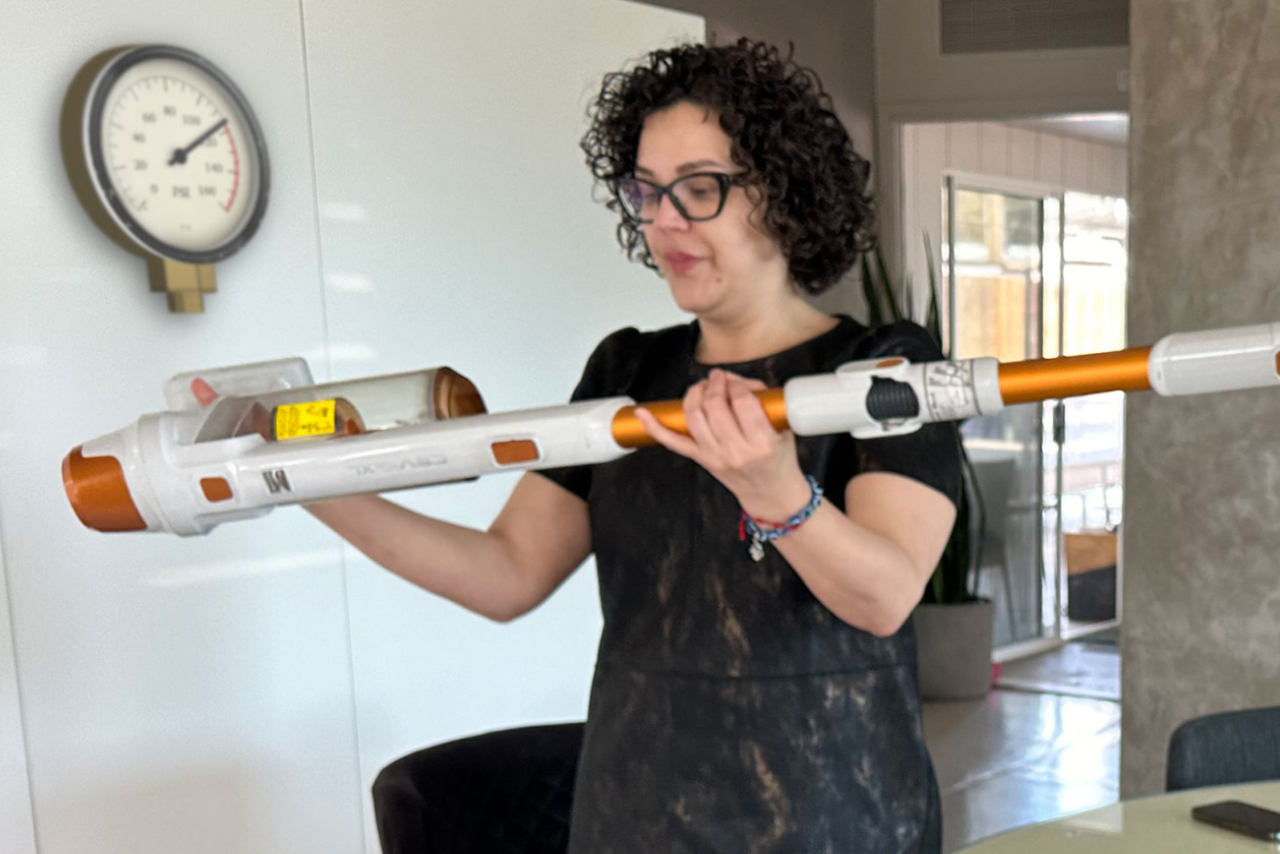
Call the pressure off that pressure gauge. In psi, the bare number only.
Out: 115
